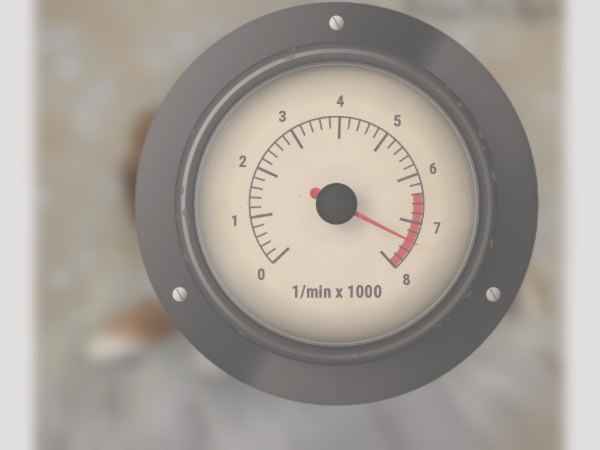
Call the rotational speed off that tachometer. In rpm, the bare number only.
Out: 7400
